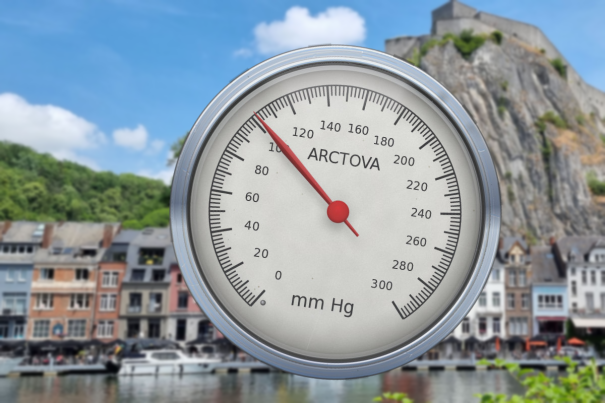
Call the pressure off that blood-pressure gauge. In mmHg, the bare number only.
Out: 102
